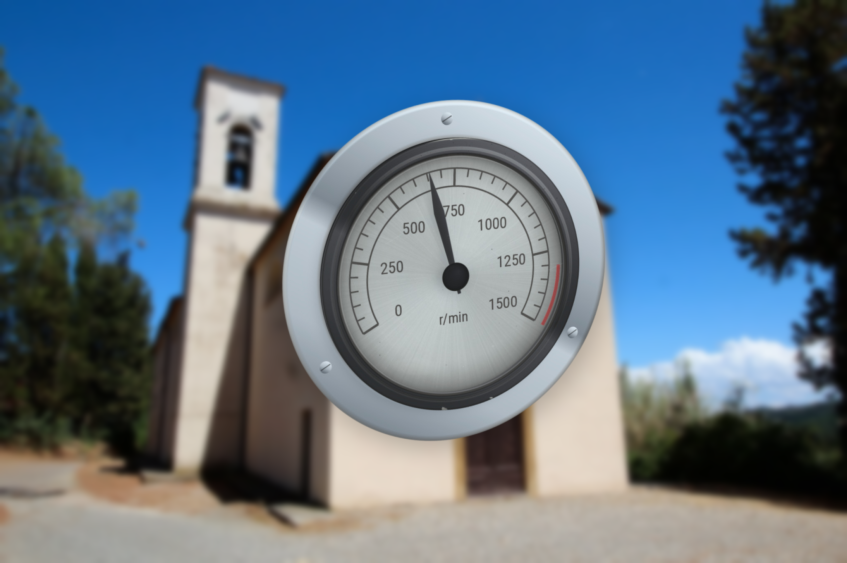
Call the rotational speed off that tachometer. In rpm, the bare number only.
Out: 650
